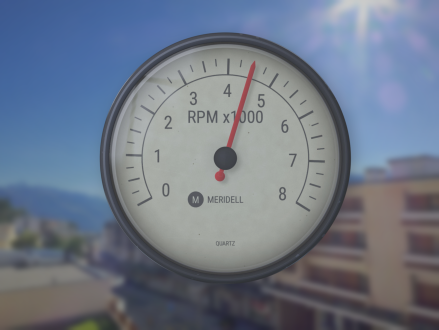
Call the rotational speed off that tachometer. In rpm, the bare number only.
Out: 4500
